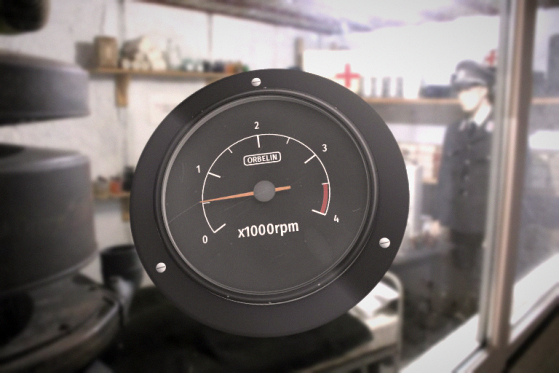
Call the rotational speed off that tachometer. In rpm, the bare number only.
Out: 500
